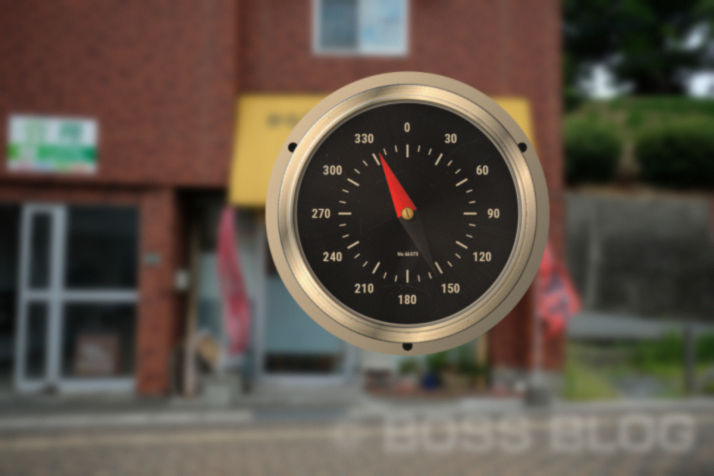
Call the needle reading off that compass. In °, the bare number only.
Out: 335
